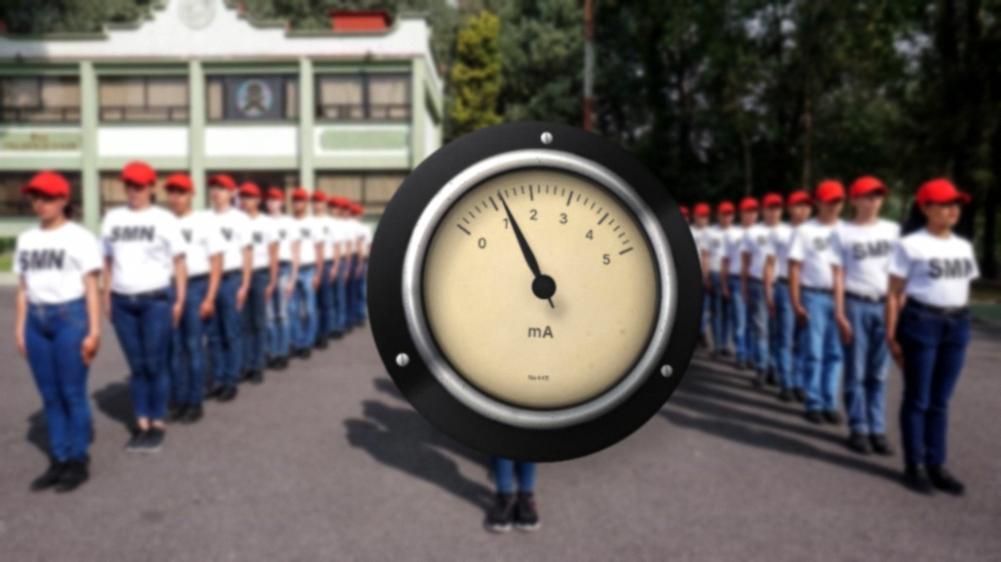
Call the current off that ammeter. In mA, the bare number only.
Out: 1.2
